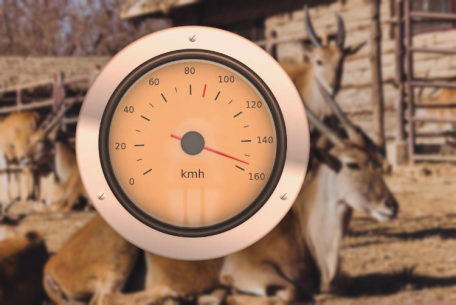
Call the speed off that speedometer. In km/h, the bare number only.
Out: 155
